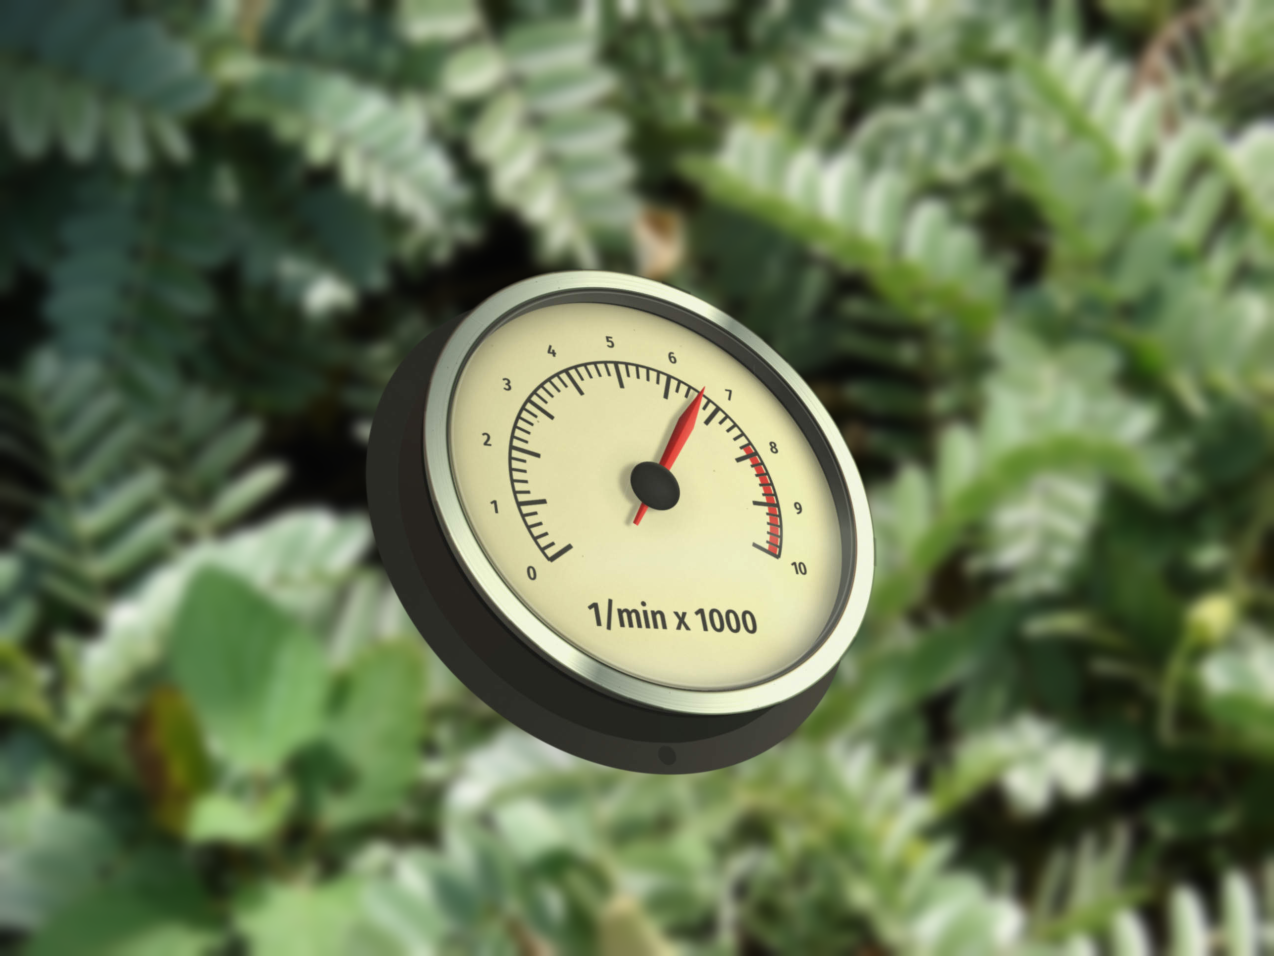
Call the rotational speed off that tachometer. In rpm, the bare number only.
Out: 6600
